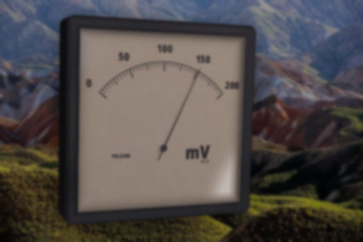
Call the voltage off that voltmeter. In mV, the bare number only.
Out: 150
